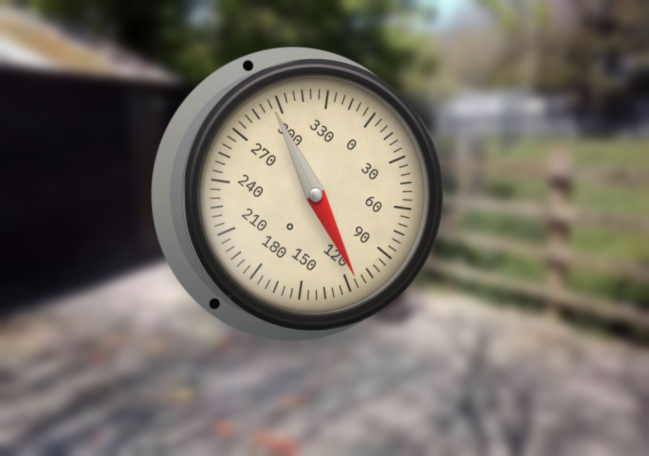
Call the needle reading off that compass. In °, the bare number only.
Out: 115
